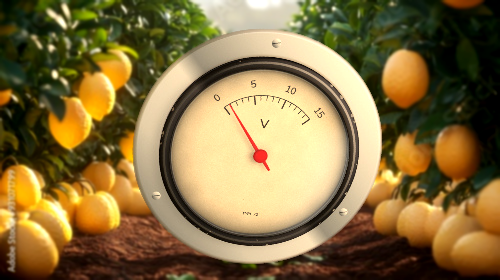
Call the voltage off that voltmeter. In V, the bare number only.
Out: 1
